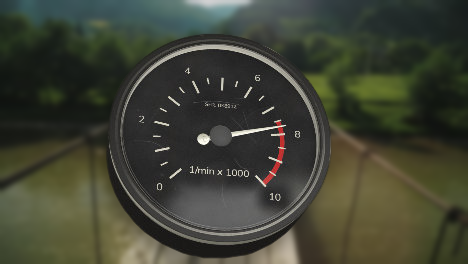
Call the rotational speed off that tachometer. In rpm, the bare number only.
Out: 7750
